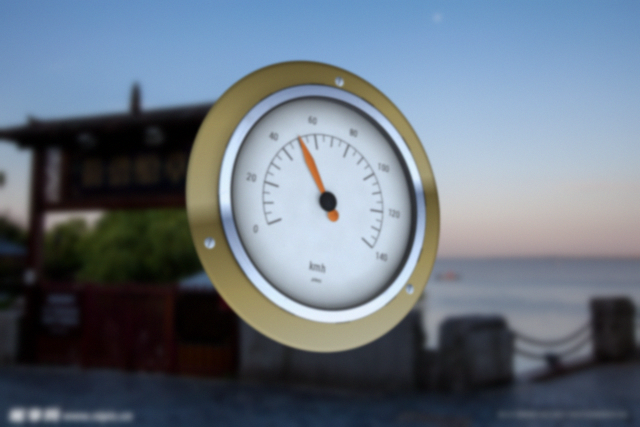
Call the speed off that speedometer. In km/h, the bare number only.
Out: 50
